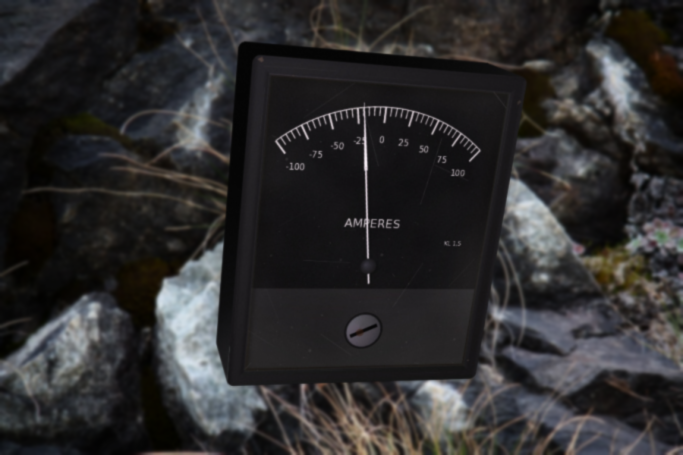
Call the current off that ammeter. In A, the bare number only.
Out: -20
